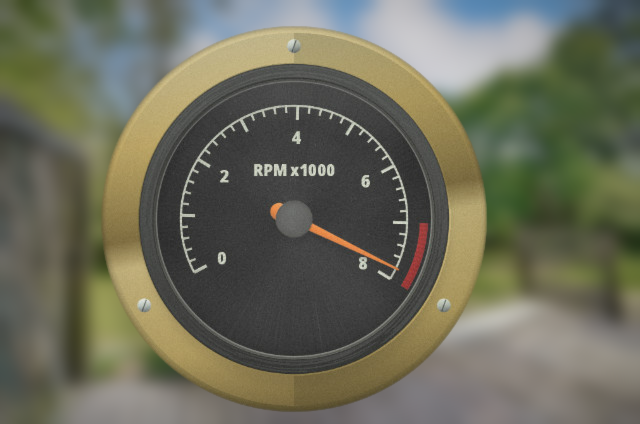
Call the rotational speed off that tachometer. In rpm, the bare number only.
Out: 7800
